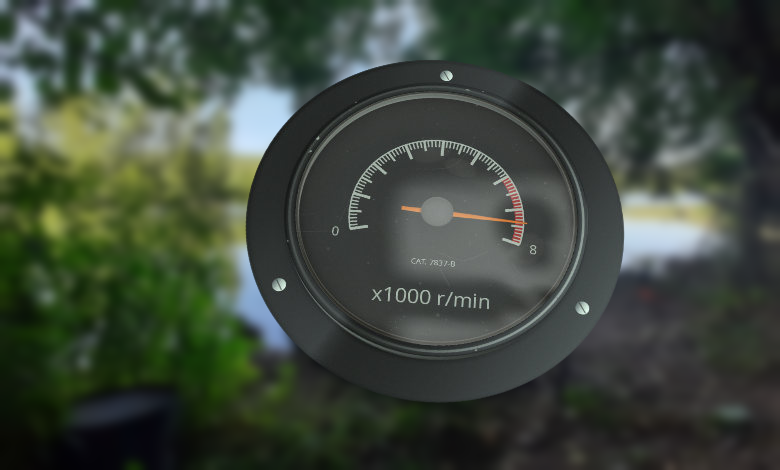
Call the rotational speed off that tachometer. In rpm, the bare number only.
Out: 7500
